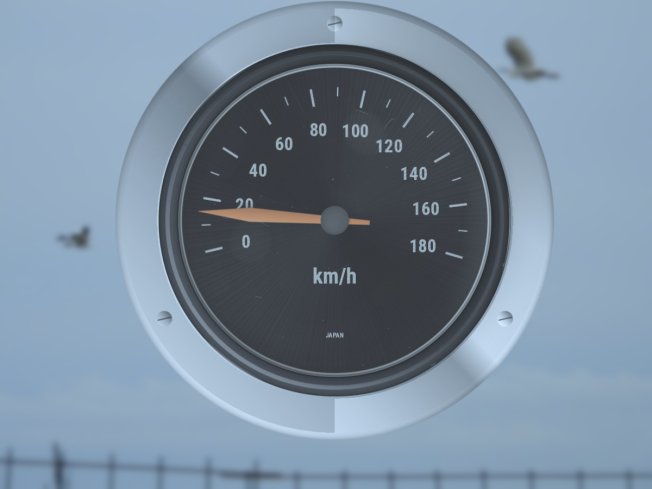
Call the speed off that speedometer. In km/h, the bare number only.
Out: 15
